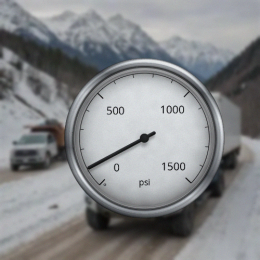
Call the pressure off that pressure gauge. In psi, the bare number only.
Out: 100
